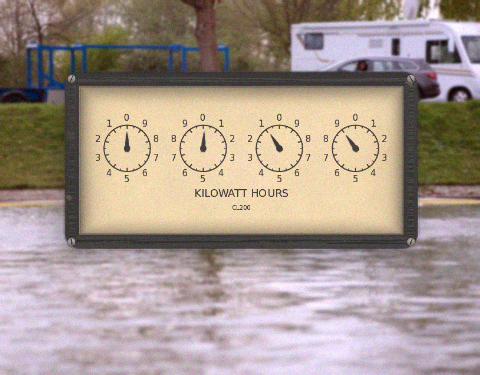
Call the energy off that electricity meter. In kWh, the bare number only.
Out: 9
